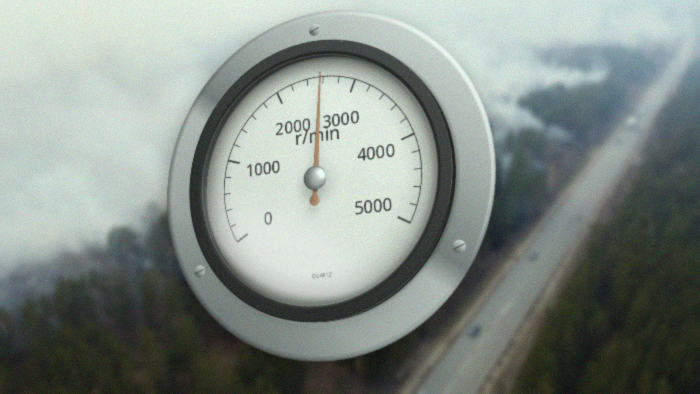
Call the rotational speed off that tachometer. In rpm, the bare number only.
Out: 2600
